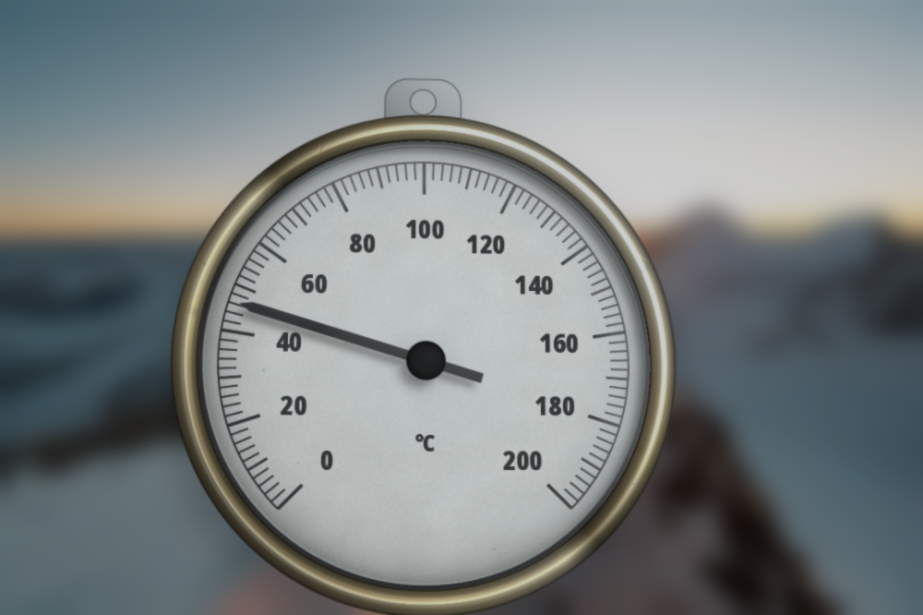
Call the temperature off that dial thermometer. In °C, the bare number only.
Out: 46
